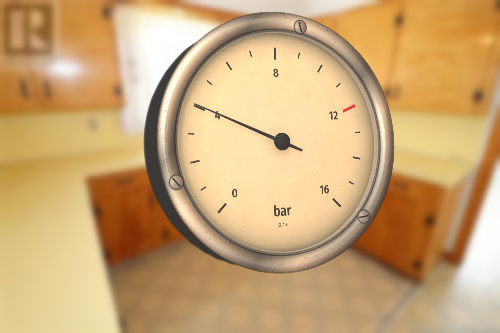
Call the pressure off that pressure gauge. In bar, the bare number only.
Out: 4
